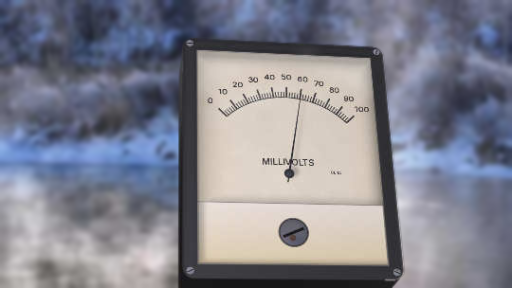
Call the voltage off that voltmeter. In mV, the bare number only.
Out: 60
